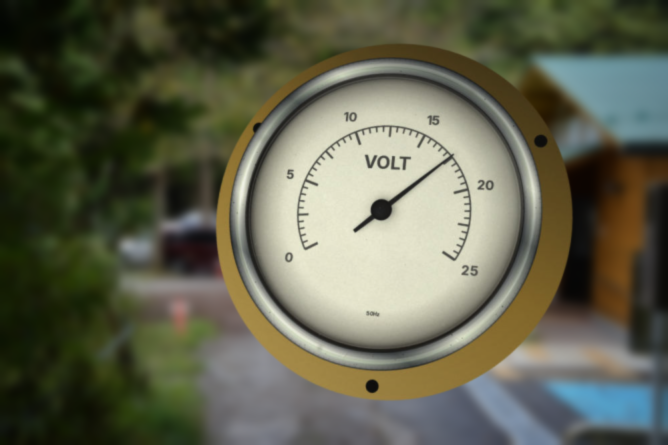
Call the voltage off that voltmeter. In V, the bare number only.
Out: 17.5
